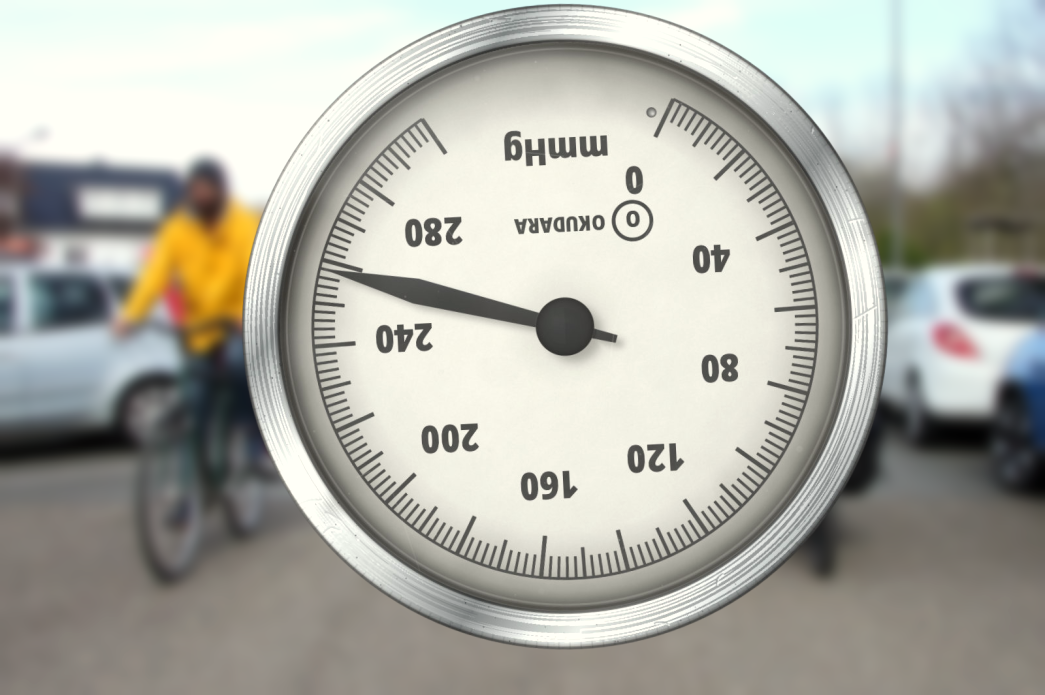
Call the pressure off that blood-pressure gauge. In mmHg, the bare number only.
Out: 258
